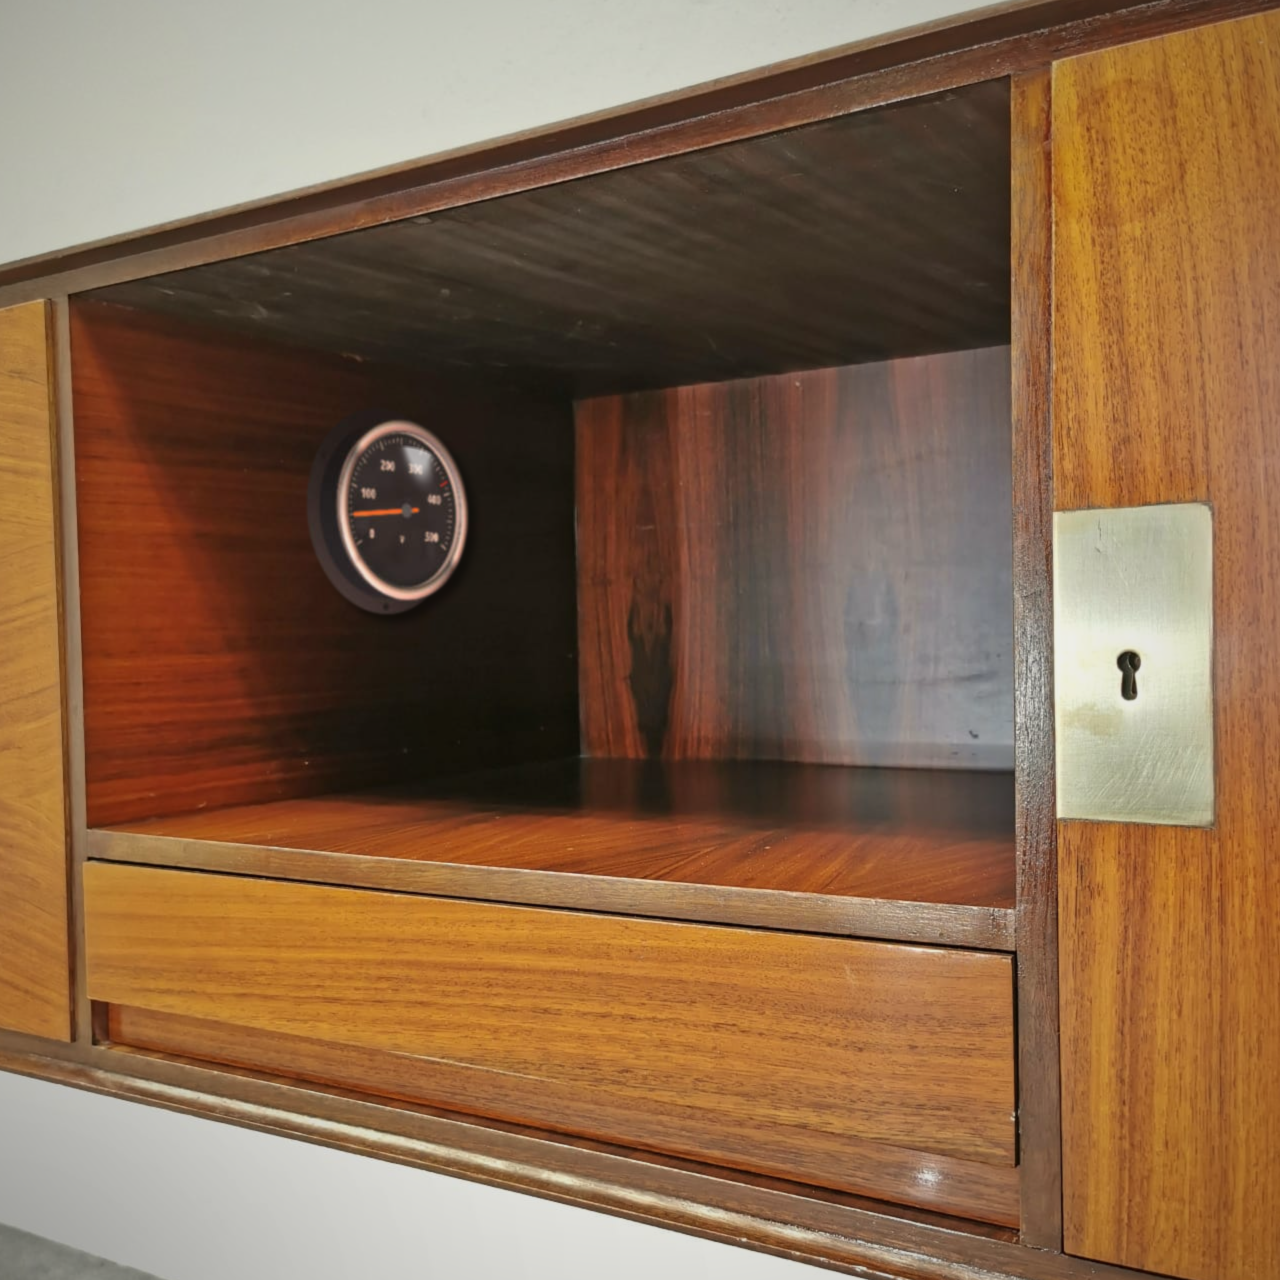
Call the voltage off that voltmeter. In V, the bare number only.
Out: 50
